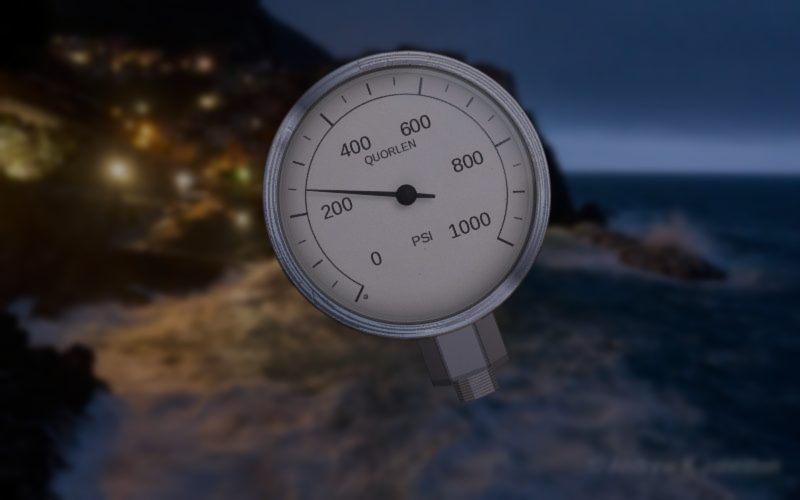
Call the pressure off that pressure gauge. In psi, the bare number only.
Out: 250
